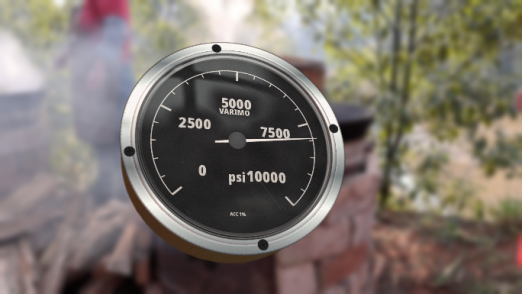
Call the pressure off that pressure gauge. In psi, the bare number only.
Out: 8000
